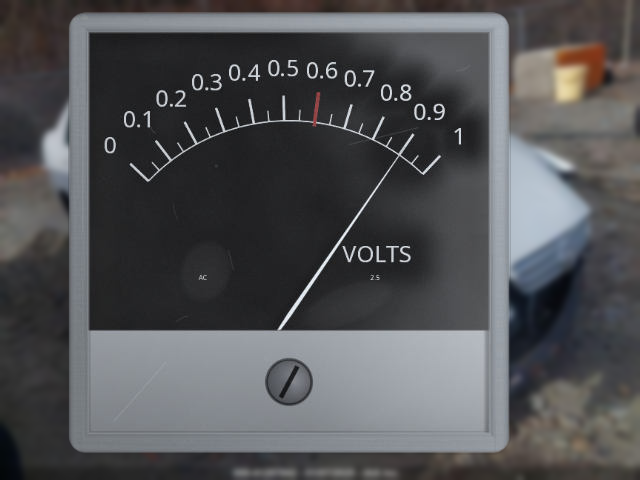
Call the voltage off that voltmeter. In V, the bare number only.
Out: 0.9
